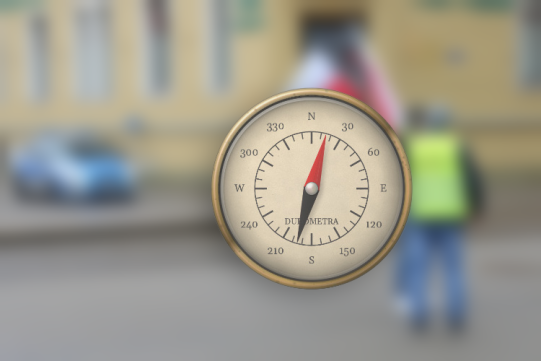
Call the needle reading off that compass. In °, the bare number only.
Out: 15
